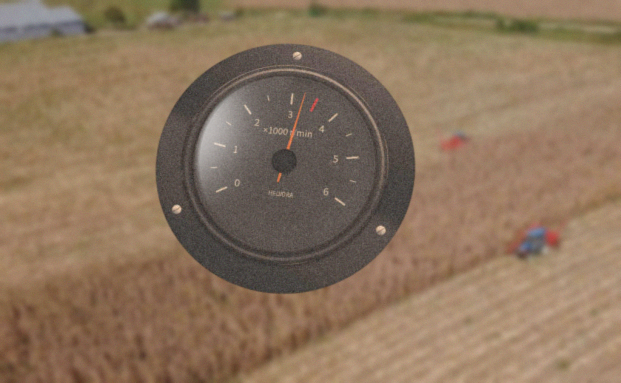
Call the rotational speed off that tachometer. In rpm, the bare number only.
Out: 3250
